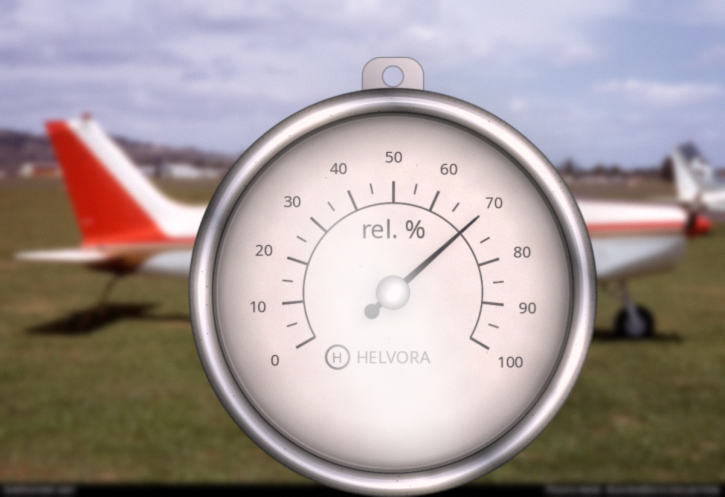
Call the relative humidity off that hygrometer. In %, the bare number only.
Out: 70
